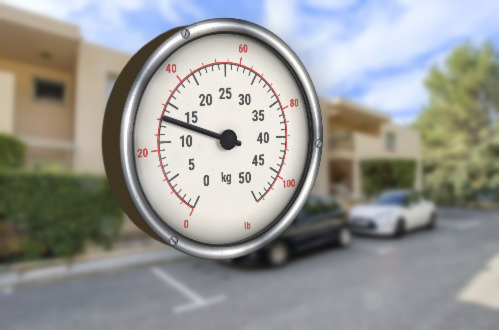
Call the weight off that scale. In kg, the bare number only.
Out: 13
